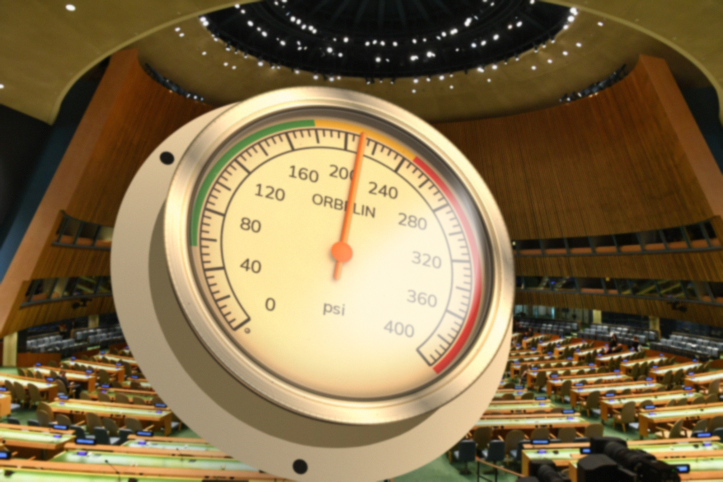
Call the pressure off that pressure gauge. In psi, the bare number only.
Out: 210
